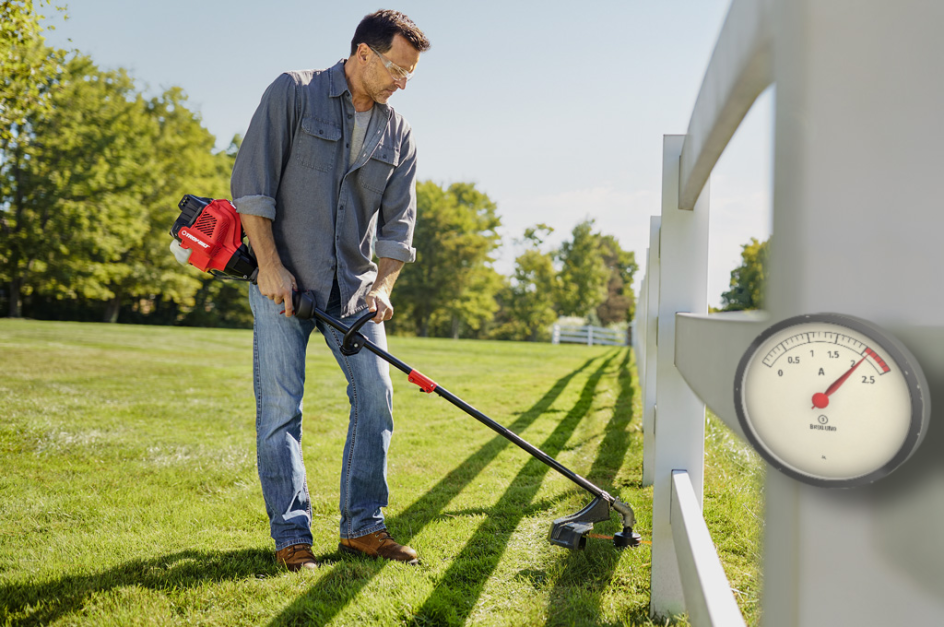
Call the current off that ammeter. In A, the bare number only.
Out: 2.1
